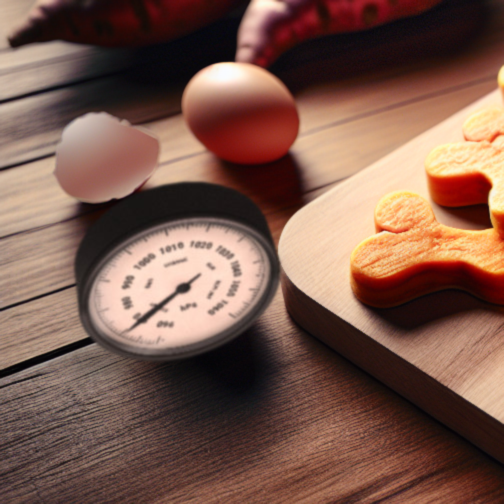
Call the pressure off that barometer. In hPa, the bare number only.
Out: 970
